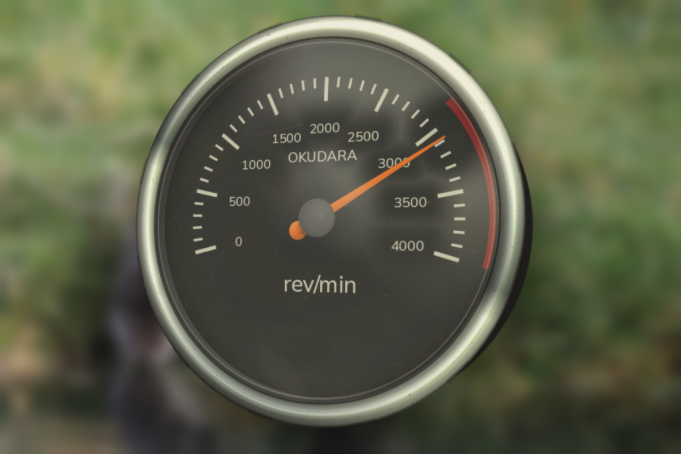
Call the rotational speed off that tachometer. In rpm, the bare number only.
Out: 3100
